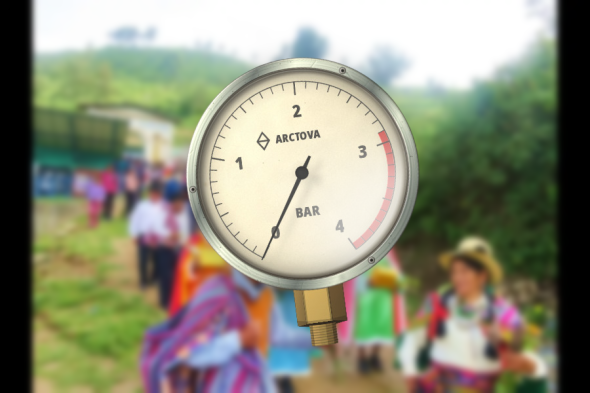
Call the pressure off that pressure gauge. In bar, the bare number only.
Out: 0
